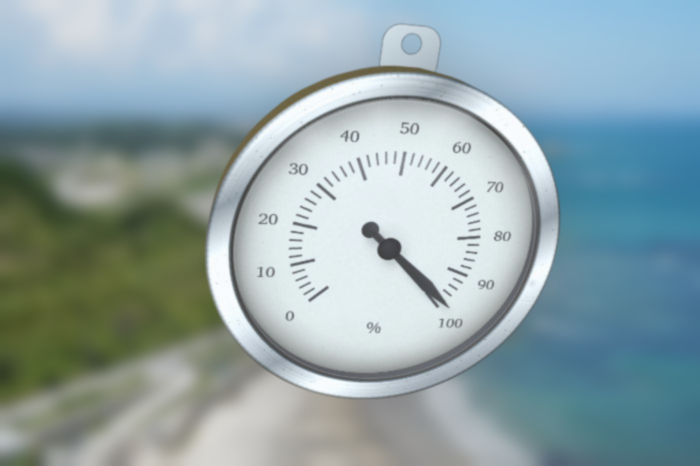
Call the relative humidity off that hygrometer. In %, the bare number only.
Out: 98
